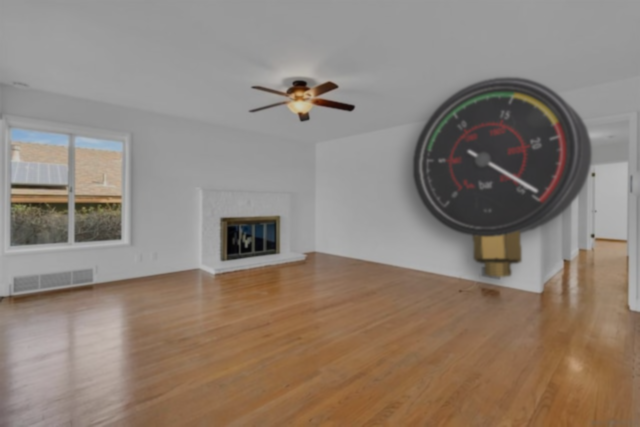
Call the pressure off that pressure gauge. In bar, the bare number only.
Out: 24.5
